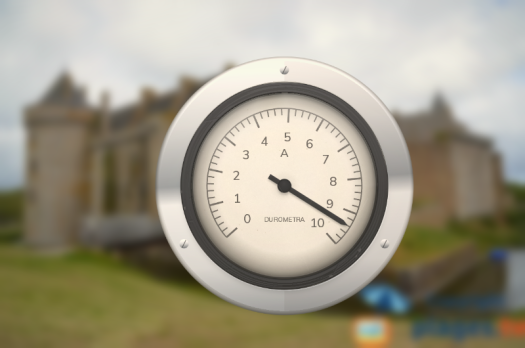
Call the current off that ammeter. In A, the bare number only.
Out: 9.4
